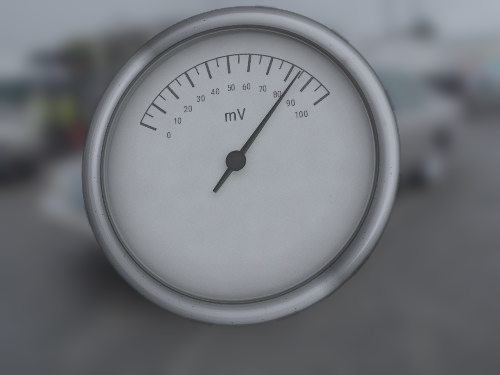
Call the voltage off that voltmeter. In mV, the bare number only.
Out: 85
